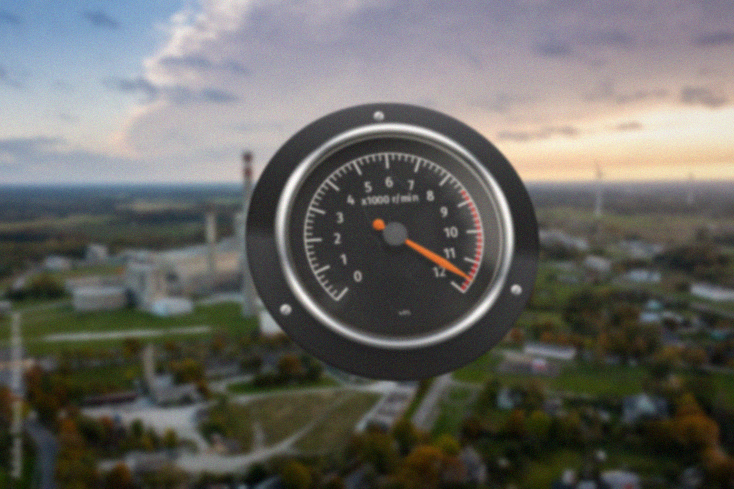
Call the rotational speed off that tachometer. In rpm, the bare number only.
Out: 11600
